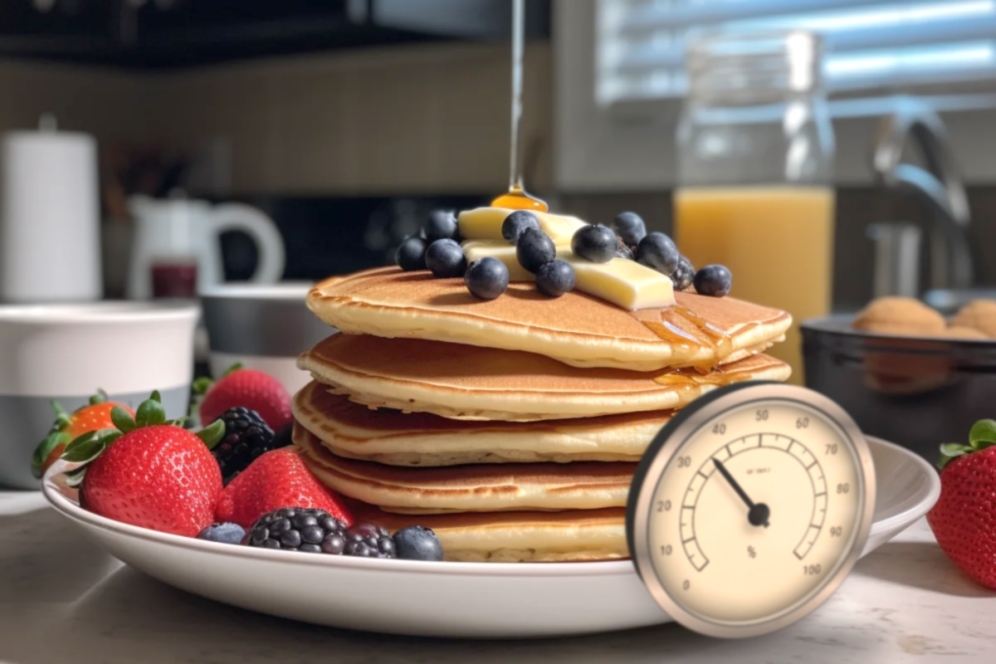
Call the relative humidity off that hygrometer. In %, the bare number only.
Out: 35
